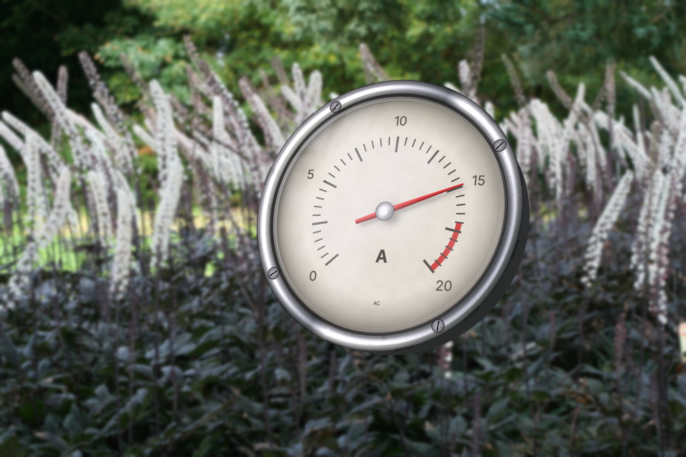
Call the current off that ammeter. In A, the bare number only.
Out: 15
